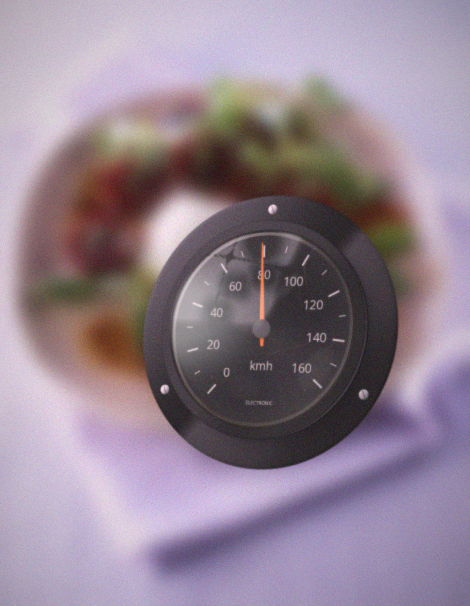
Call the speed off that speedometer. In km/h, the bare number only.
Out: 80
